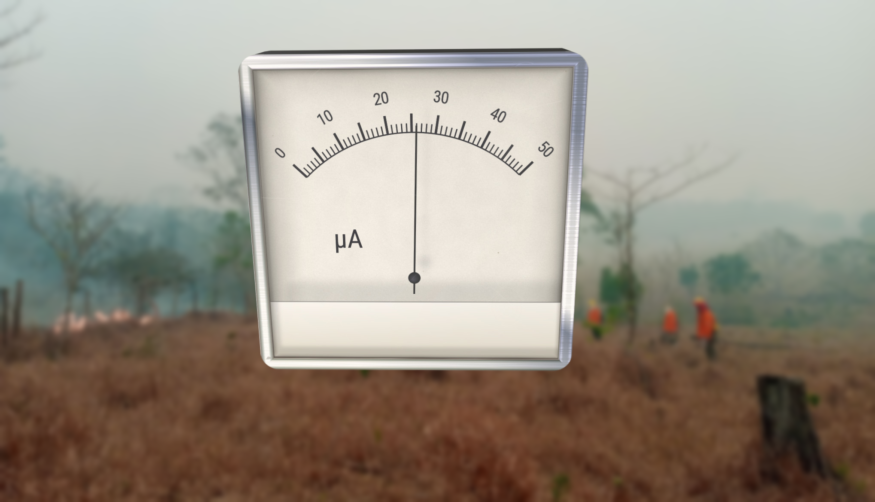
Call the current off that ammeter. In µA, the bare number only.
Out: 26
